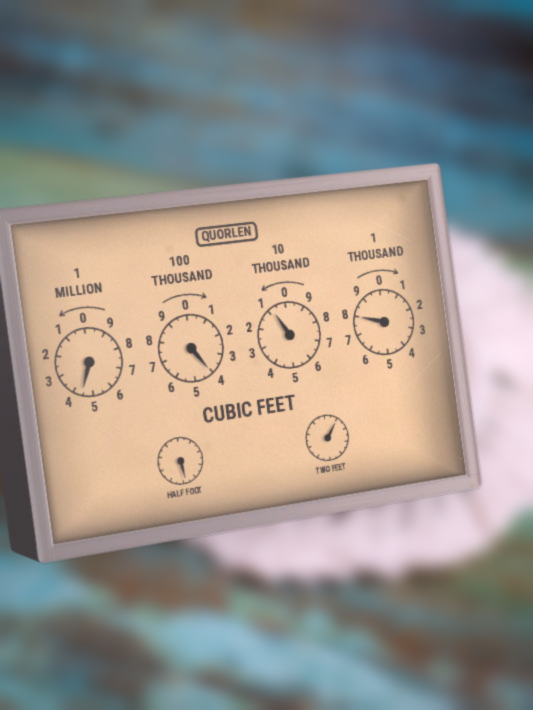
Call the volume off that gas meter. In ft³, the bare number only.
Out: 440800
